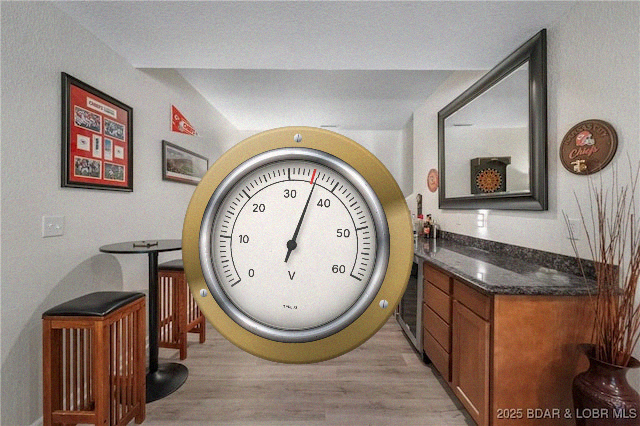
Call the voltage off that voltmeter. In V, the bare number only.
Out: 36
